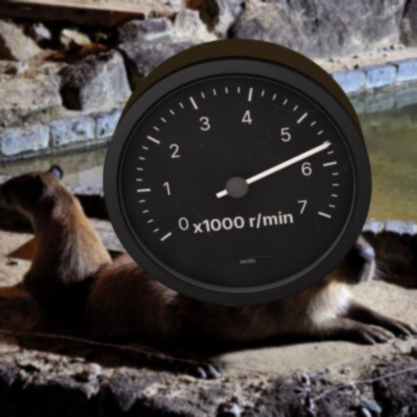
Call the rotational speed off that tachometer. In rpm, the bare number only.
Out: 5600
